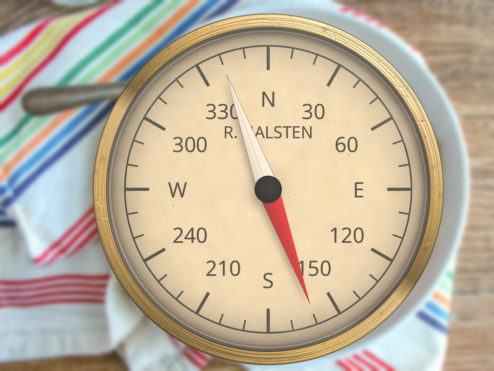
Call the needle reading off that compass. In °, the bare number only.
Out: 160
